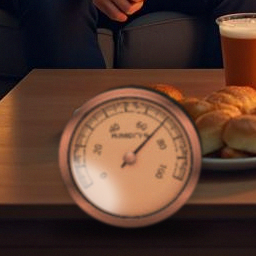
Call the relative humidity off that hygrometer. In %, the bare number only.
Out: 70
